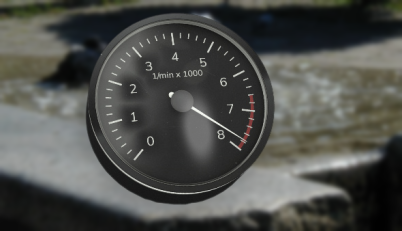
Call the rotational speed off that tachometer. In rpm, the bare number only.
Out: 7800
